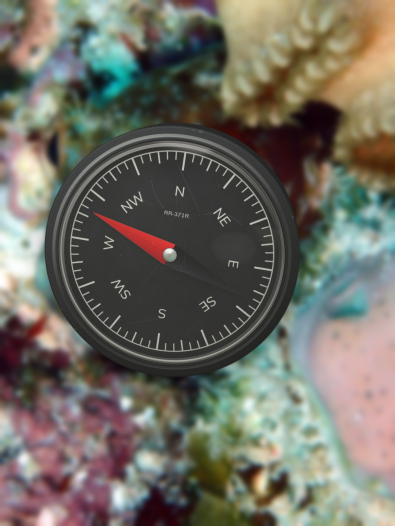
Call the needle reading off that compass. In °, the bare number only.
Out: 290
